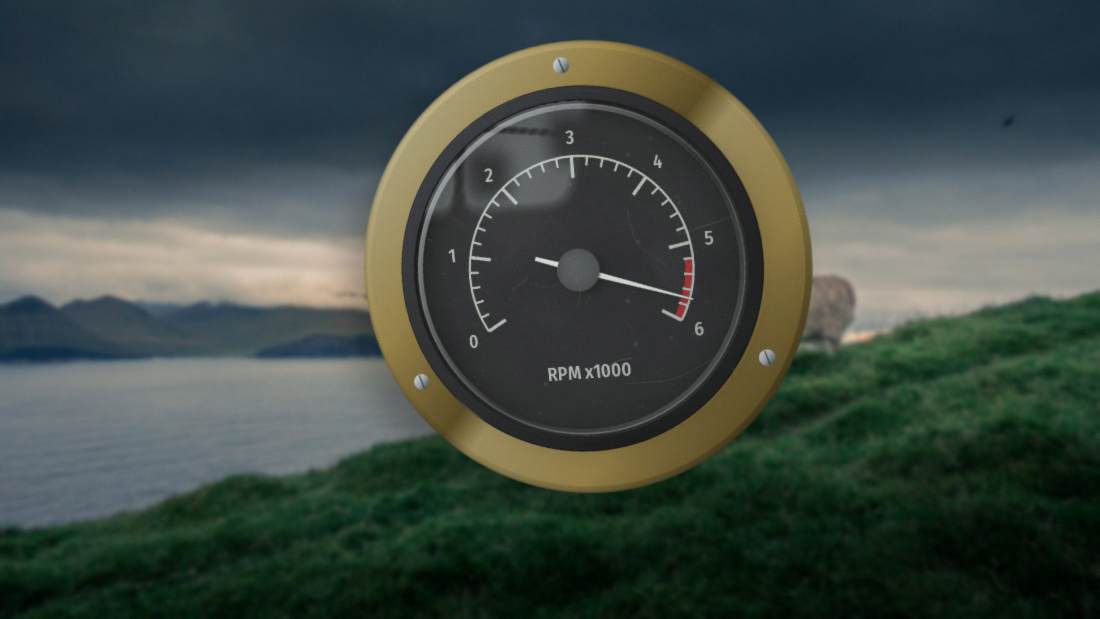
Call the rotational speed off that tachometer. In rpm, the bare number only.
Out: 5700
